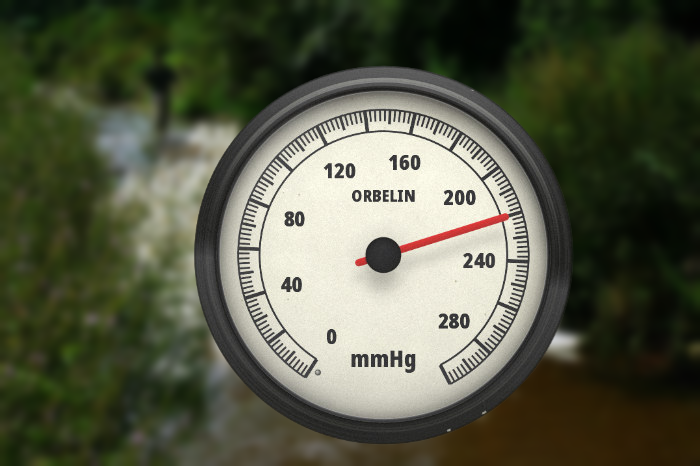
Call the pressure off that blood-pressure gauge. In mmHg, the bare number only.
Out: 220
